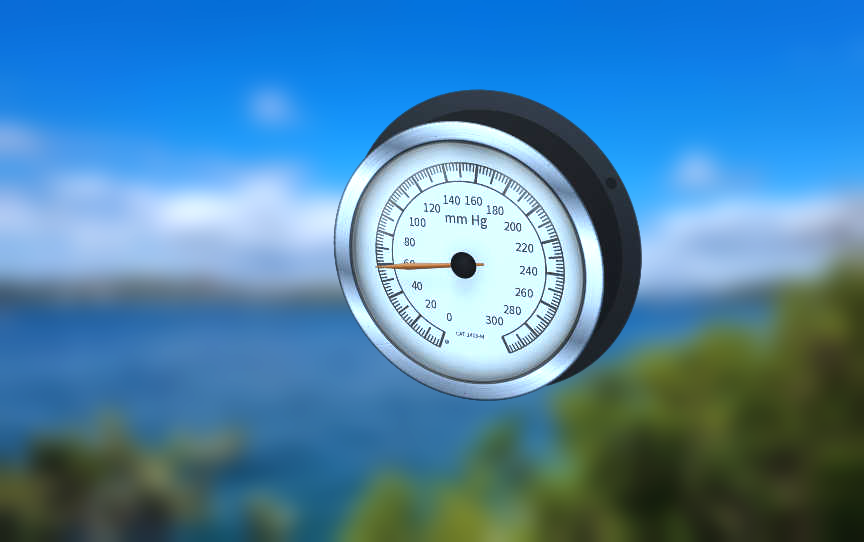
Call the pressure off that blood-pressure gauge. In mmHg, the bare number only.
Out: 60
